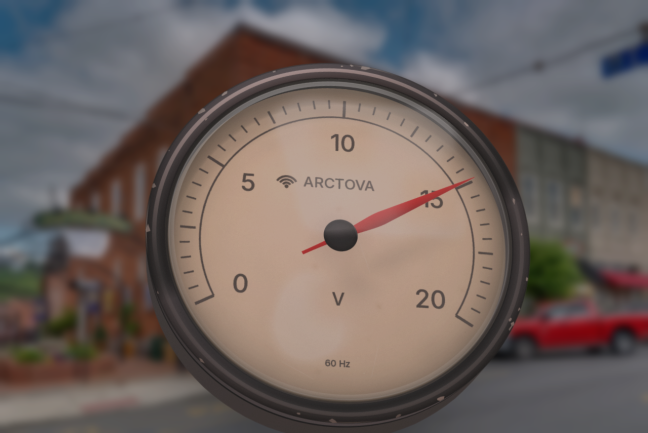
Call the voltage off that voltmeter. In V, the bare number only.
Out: 15
